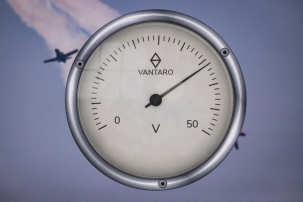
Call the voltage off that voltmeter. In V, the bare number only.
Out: 36
